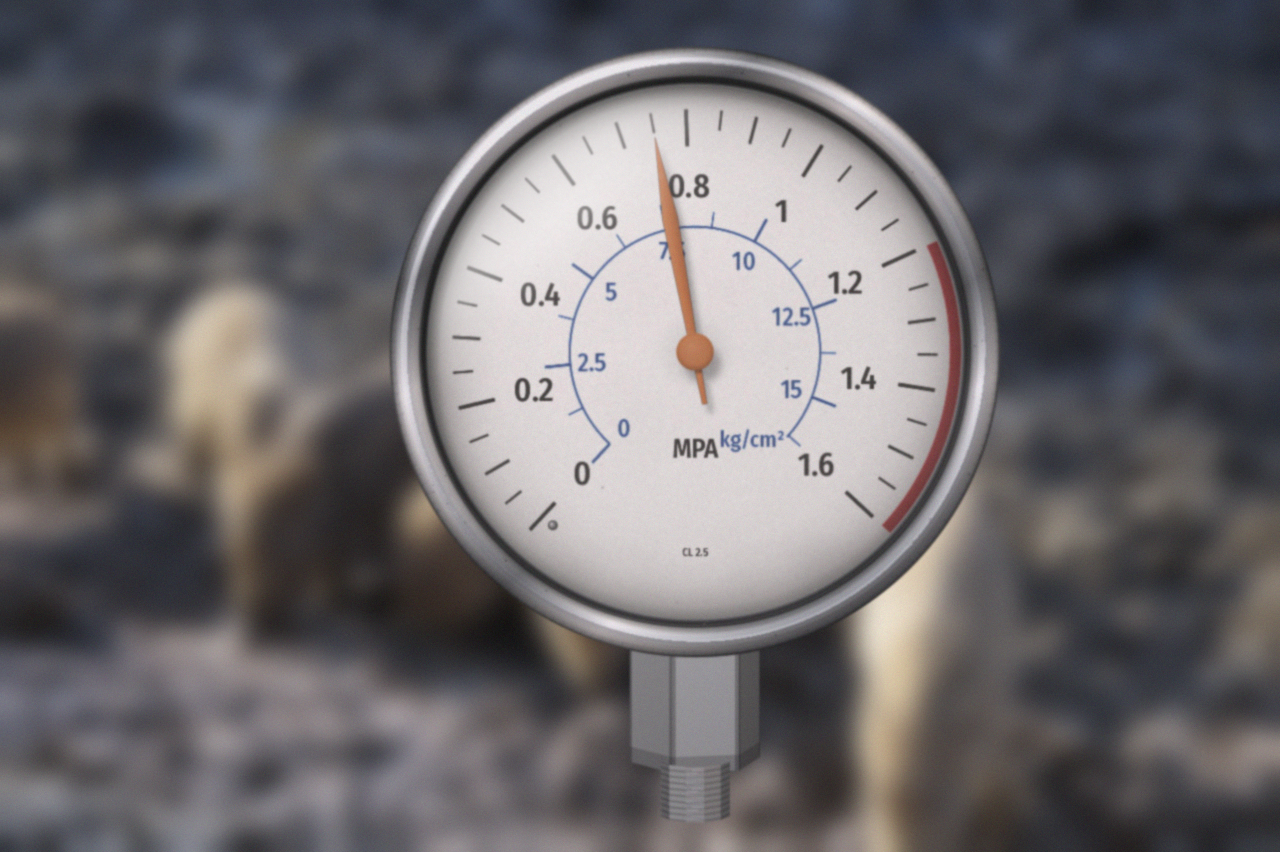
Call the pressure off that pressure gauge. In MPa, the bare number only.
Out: 0.75
